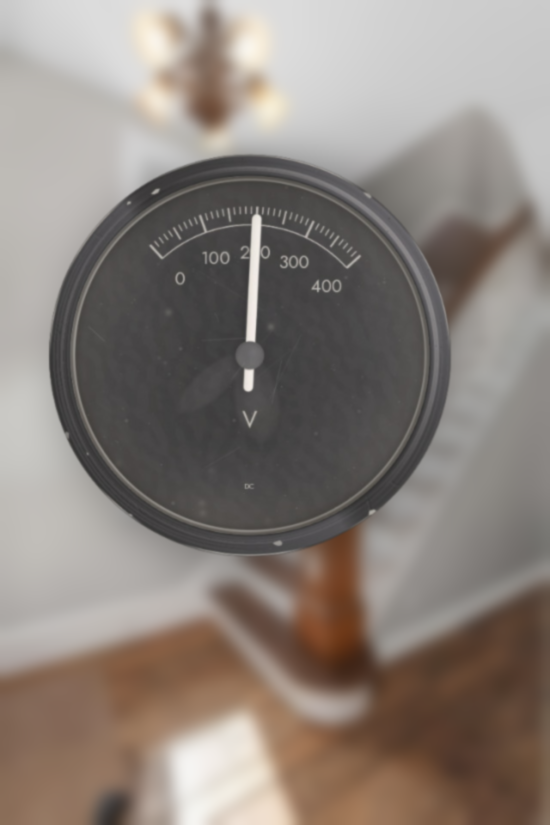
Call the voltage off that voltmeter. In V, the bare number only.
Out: 200
